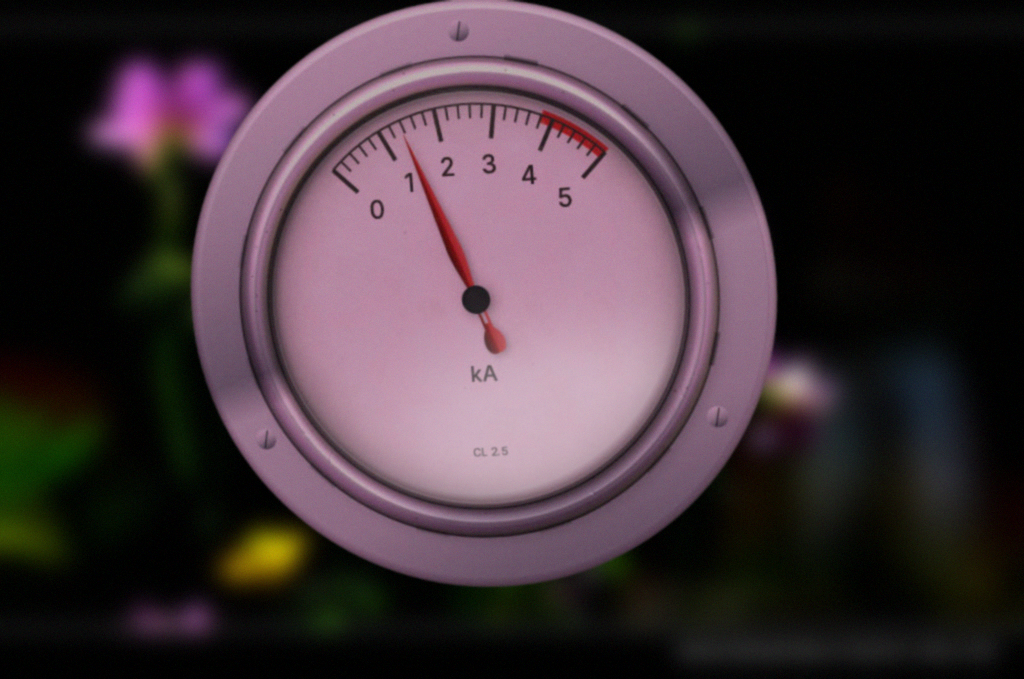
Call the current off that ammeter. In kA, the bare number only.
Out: 1.4
